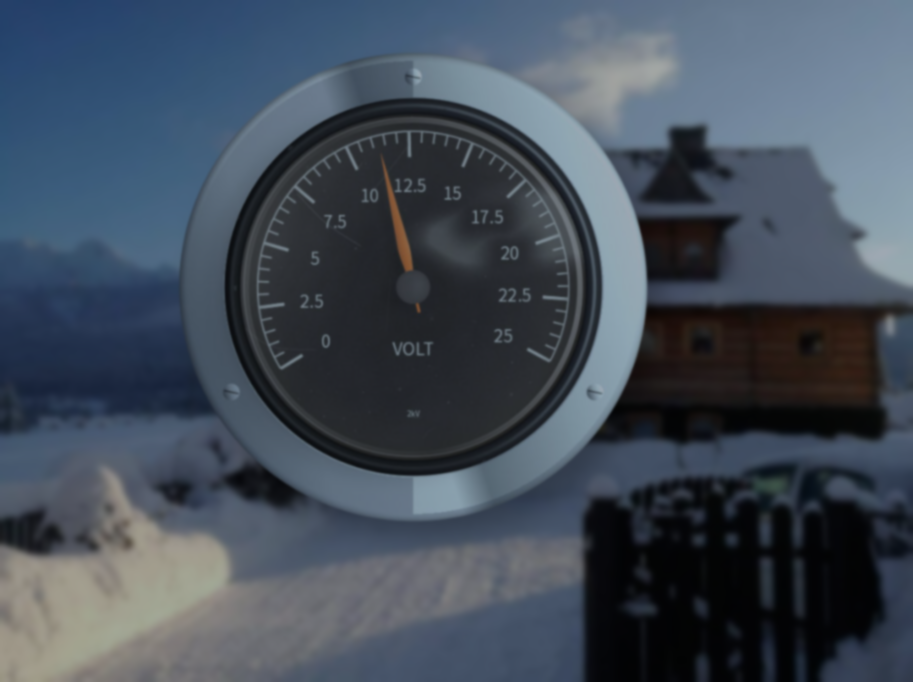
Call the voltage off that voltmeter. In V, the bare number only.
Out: 11.25
